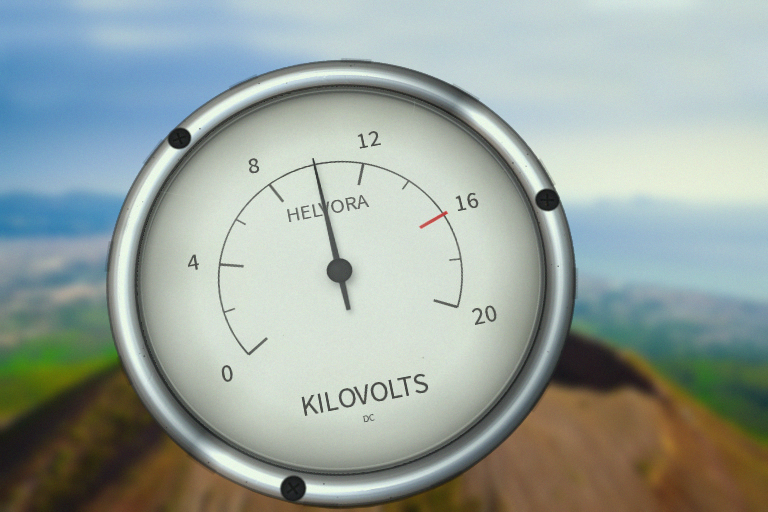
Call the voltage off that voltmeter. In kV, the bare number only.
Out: 10
